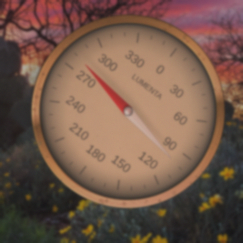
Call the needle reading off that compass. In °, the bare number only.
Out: 280
